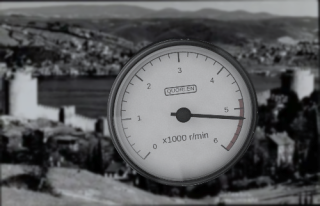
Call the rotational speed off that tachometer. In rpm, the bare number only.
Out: 5200
